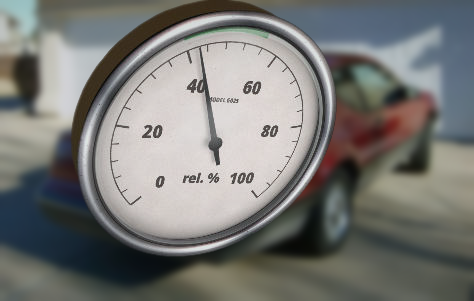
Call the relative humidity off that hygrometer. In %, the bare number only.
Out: 42
